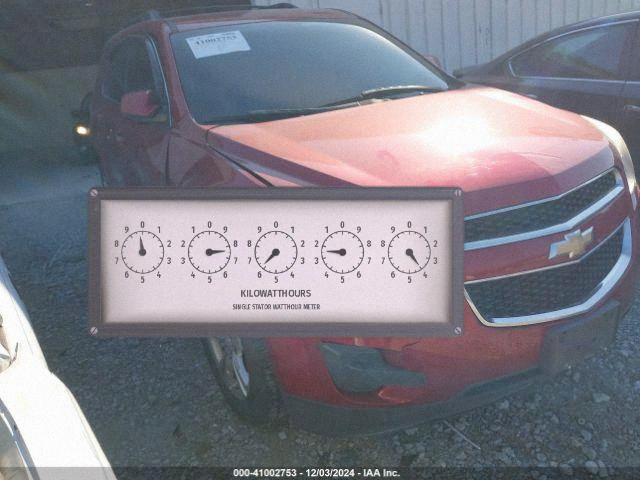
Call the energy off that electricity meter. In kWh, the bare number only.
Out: 97624
